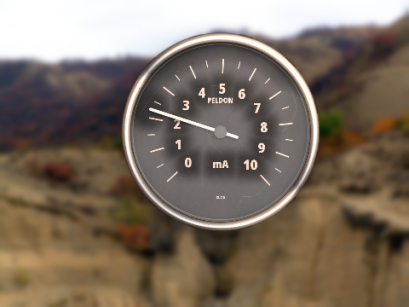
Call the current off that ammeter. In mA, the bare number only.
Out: 2.25
